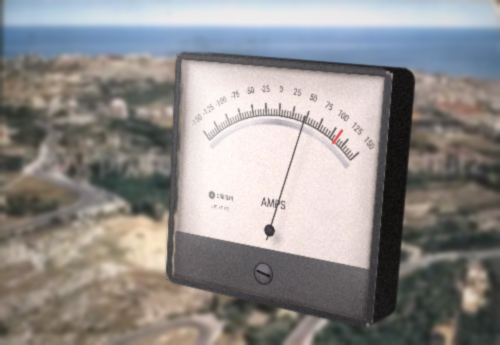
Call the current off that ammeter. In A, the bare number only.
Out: 50
